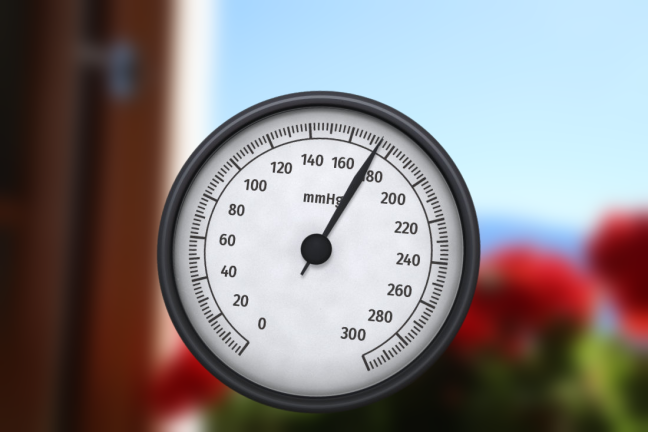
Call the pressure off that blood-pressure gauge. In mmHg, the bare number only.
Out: 174
